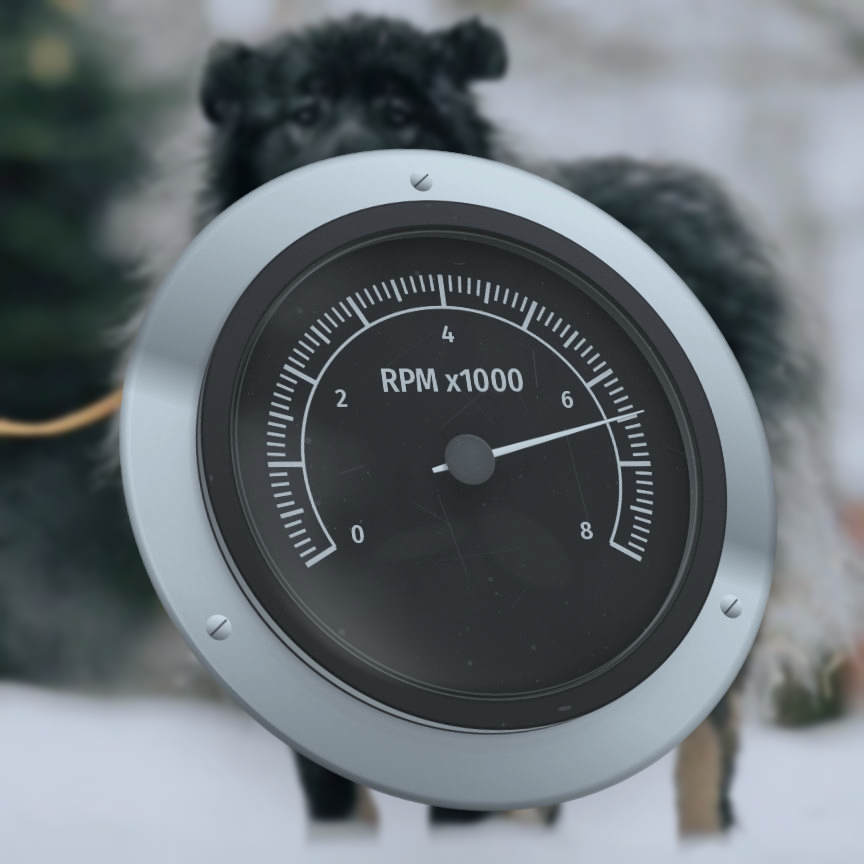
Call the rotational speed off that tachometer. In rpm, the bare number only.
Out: 6500
